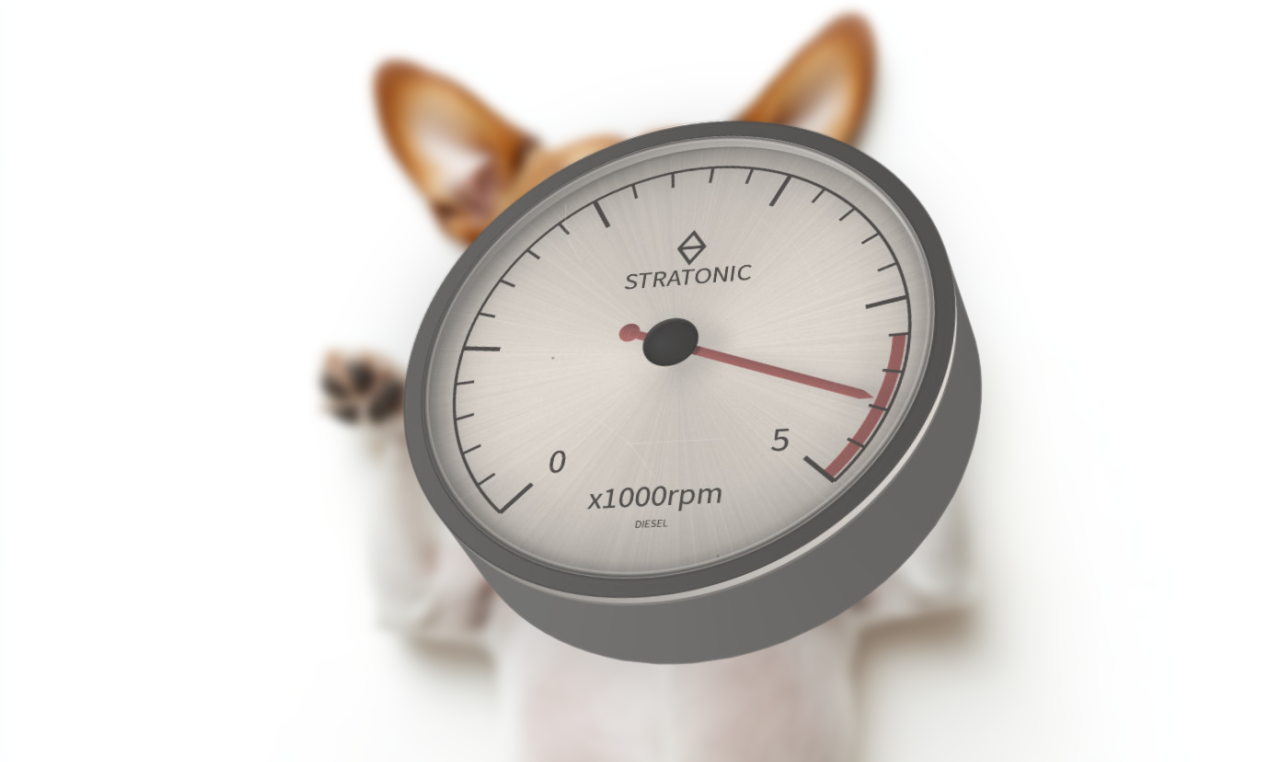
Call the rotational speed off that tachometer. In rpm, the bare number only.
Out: 4600
